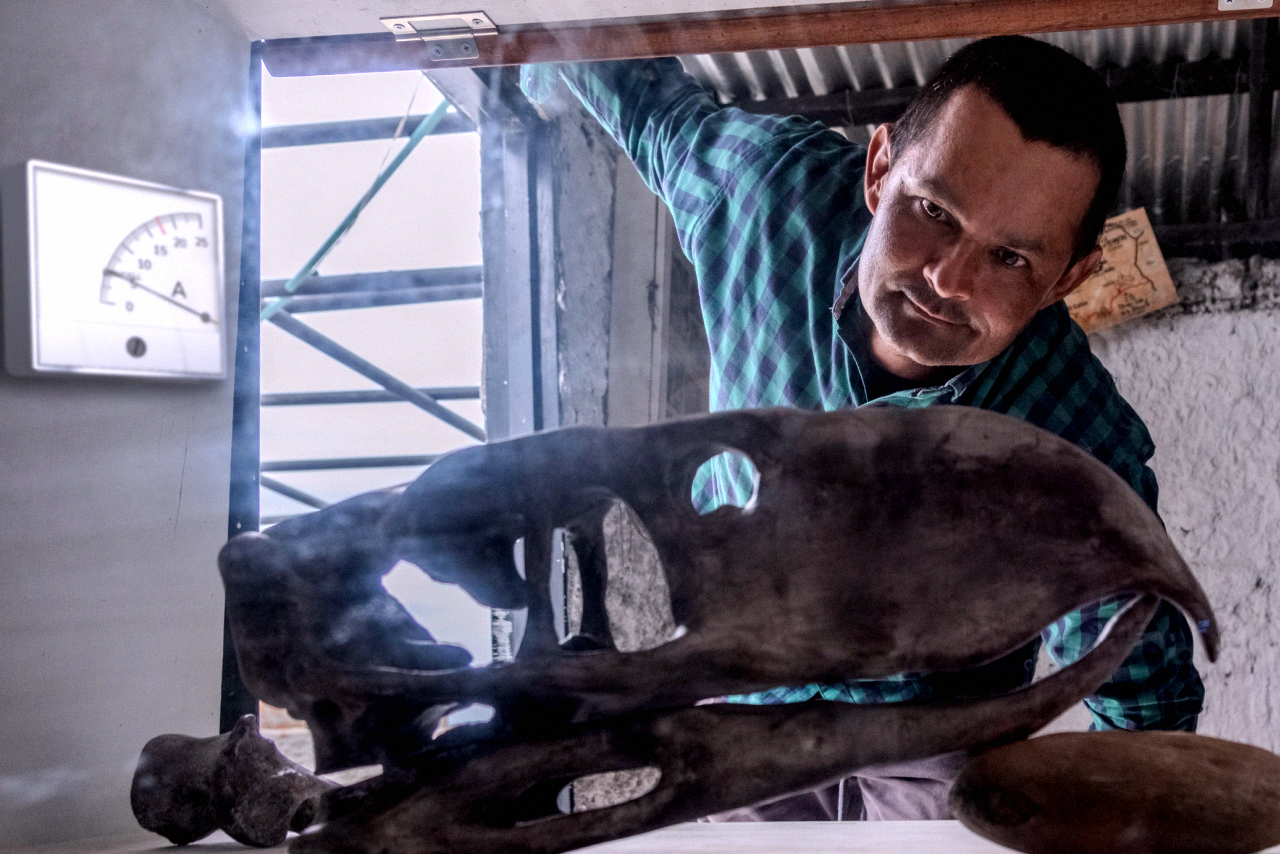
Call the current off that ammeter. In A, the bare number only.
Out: 5
